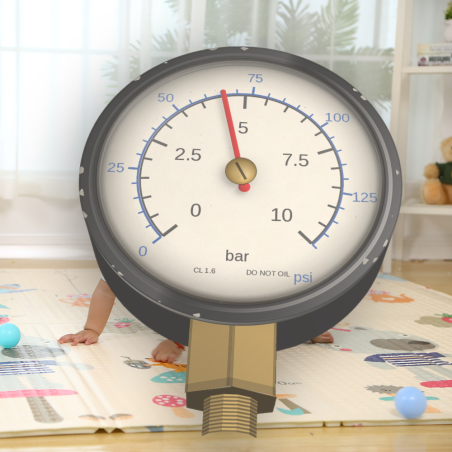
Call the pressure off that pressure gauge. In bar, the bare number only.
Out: 4.5
